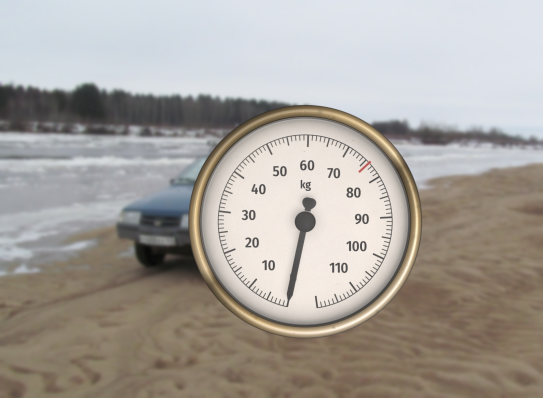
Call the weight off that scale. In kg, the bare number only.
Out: 0
